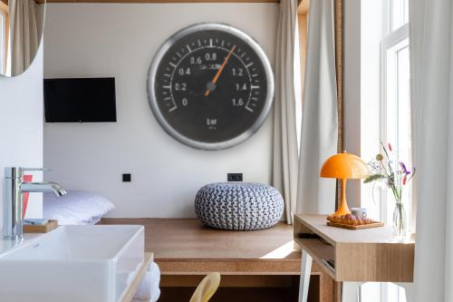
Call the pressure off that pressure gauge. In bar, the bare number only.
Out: 1
